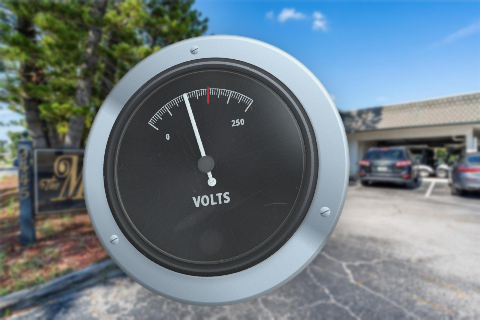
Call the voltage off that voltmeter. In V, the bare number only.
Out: 100
